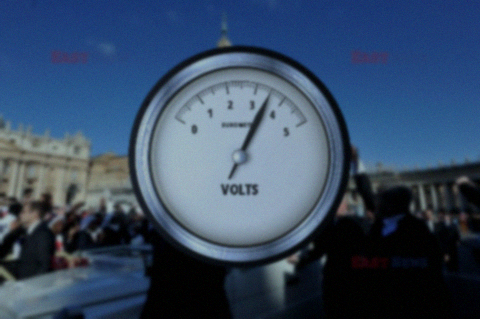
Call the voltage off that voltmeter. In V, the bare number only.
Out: 3.5
